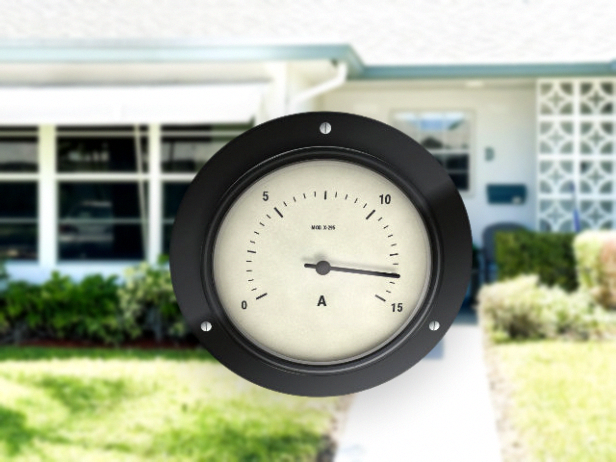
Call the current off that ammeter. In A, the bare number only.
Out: 13.5
